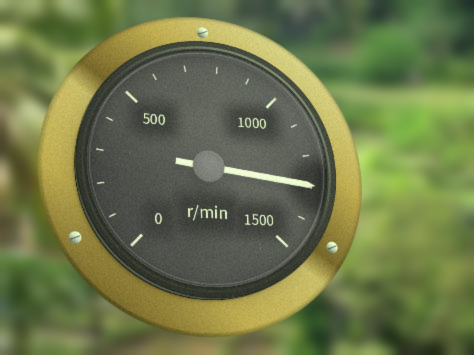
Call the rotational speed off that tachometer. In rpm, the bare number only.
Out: 1300
